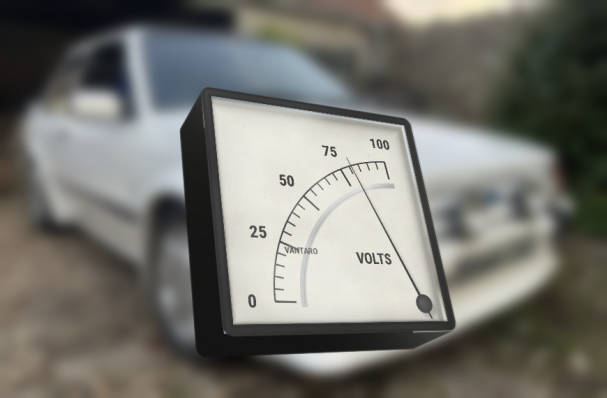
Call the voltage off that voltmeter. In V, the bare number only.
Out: 80
